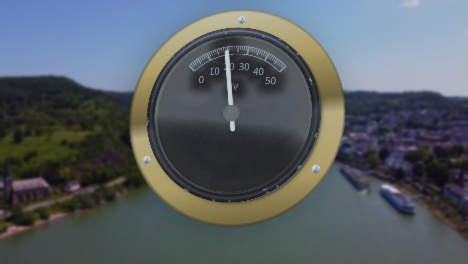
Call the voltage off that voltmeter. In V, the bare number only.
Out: 20
